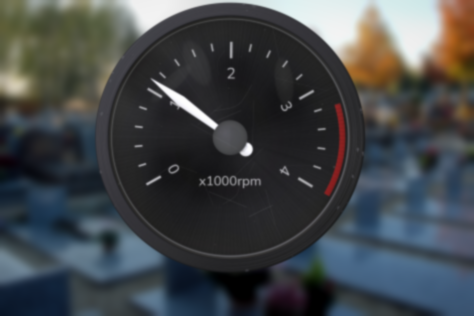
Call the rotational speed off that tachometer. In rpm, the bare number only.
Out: 1100
